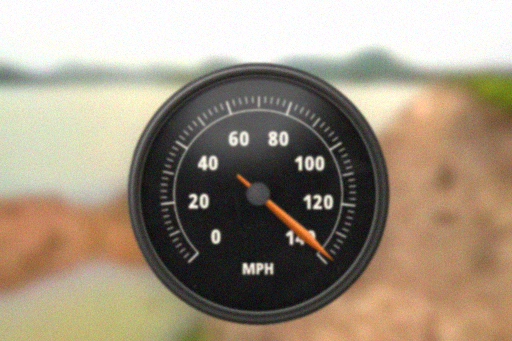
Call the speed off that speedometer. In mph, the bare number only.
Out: 138
